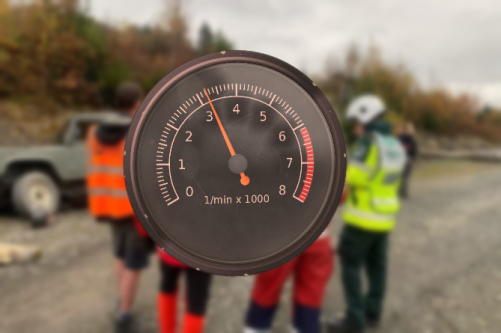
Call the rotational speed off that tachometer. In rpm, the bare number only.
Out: 3200
